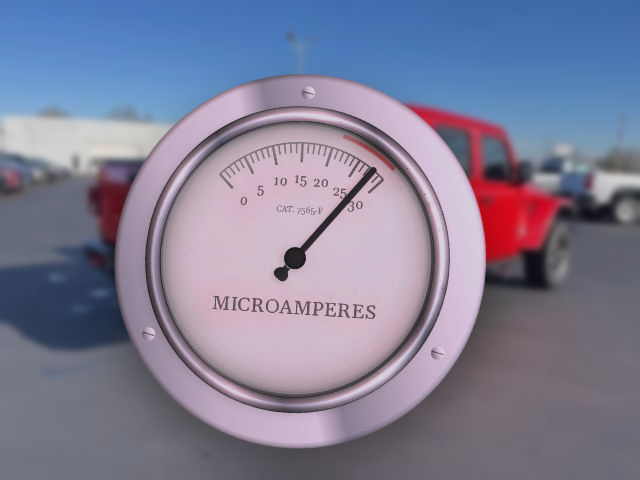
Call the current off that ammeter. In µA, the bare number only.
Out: 28
